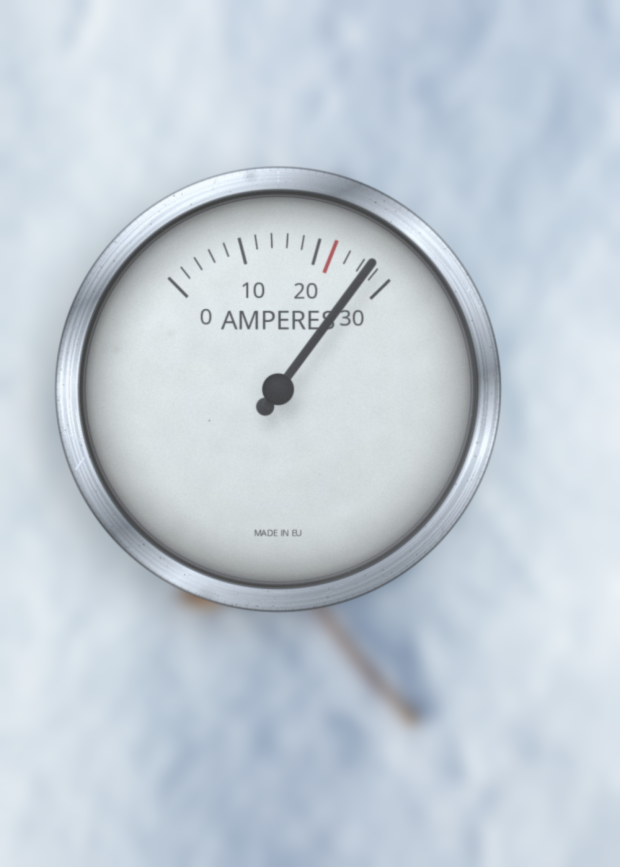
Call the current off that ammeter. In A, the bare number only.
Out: 27
